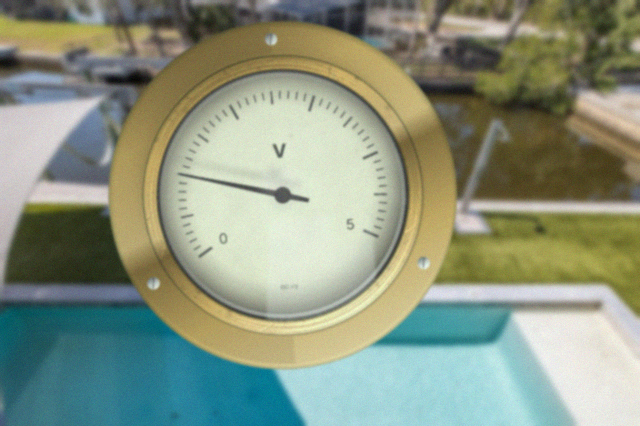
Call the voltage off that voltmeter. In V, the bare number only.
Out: 1
